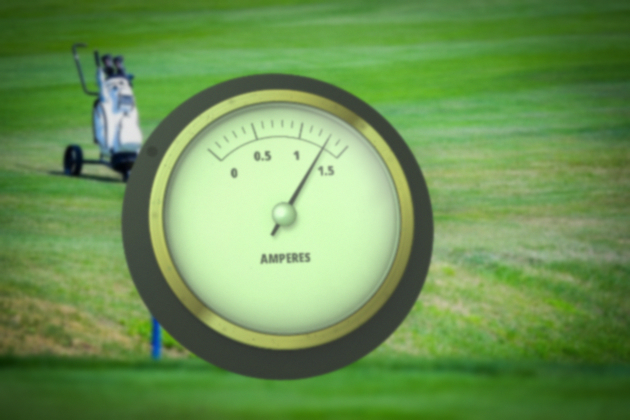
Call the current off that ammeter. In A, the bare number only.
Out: 1.3
